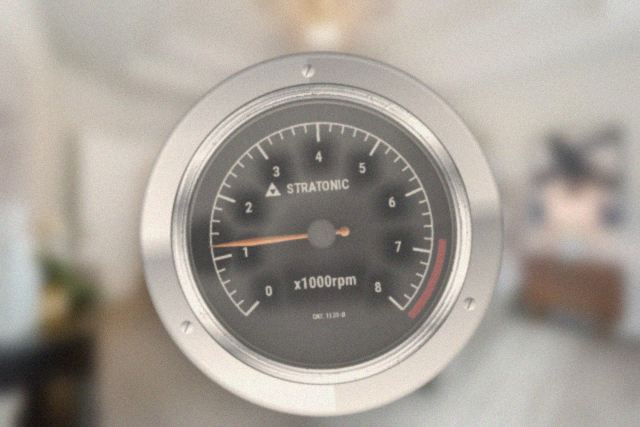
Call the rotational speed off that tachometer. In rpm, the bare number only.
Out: 1200
